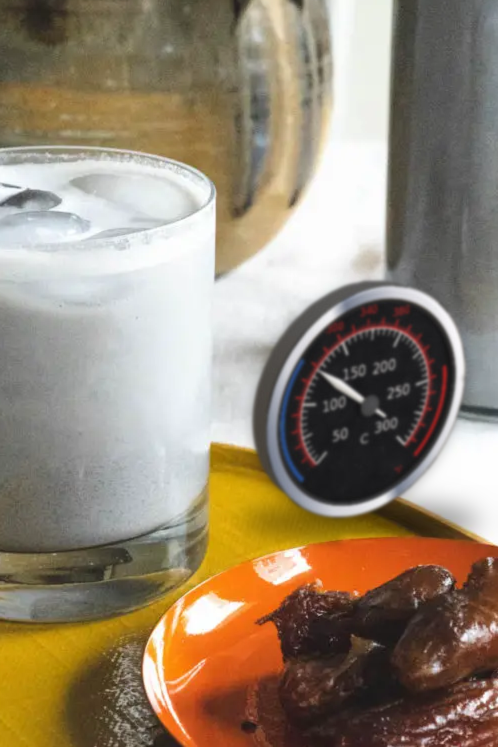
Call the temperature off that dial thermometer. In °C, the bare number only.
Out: 125
